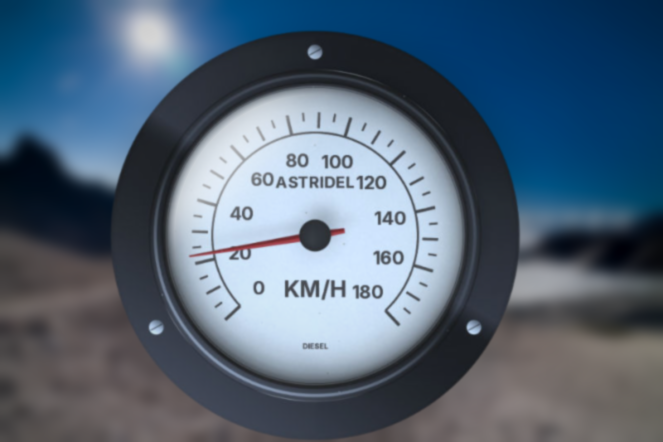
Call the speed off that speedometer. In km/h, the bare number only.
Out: 22.5
